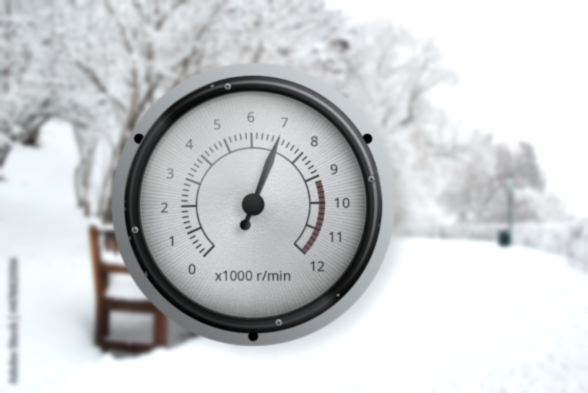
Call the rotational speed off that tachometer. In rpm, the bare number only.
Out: 7000
